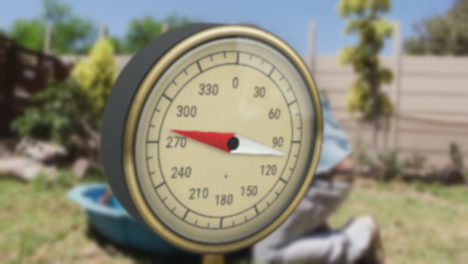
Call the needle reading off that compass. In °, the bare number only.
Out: 280
